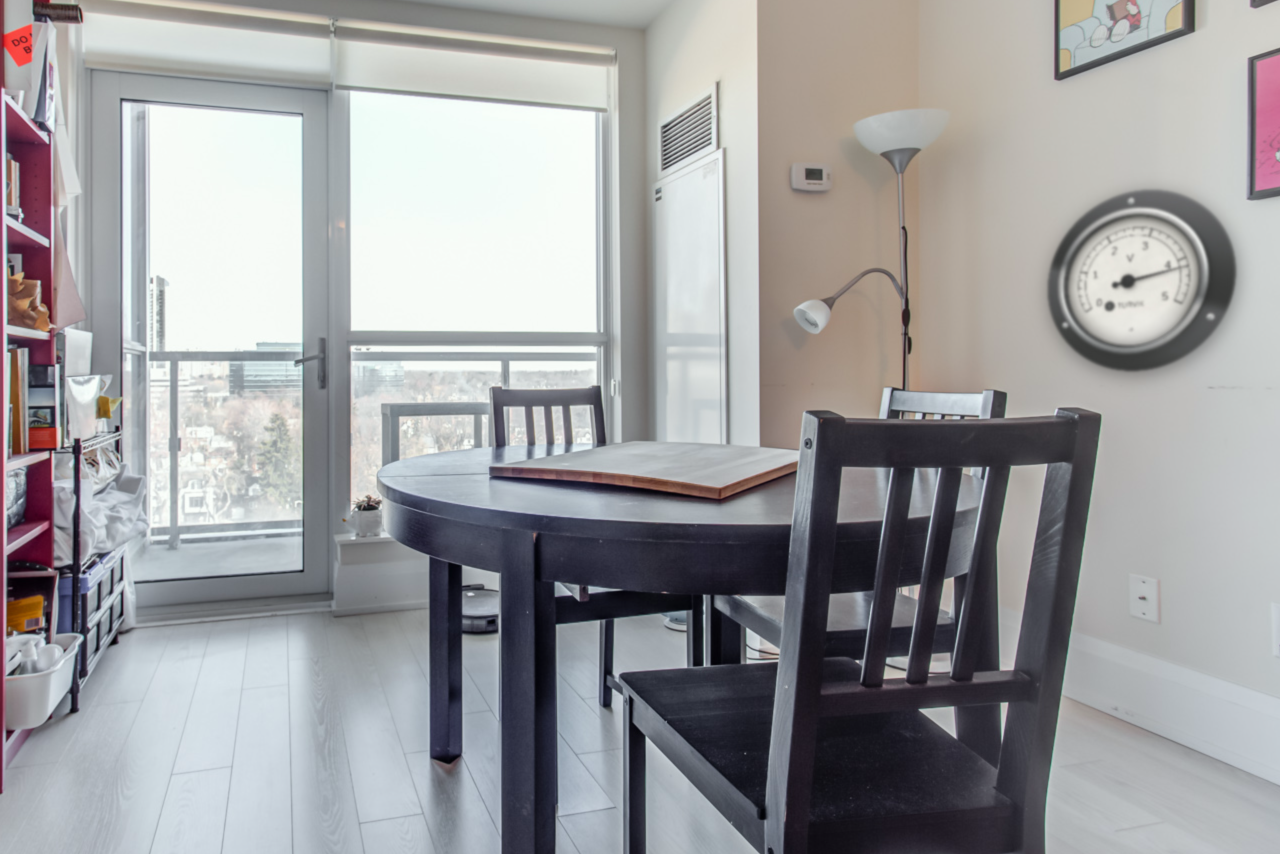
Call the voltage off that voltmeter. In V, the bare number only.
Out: 4.2
